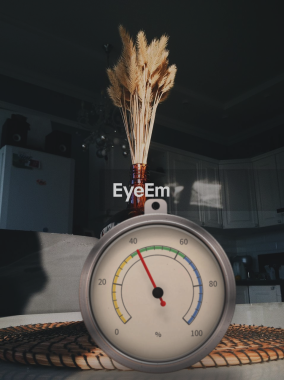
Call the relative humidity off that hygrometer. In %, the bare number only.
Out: 40
